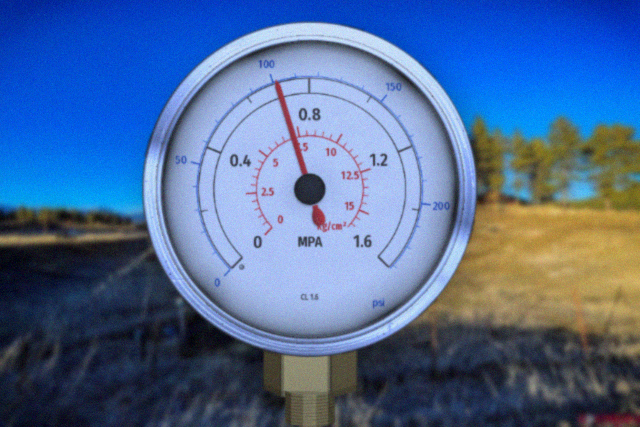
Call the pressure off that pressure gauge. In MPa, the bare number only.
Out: 0.7
